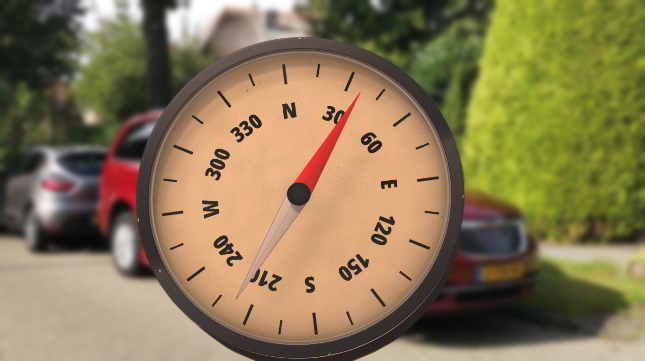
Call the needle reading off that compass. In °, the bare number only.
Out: 37.5
